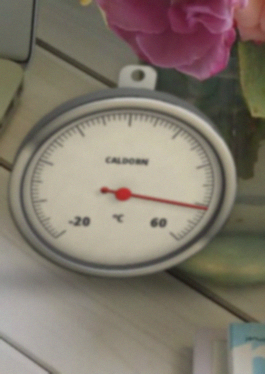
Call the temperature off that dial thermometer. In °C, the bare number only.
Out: 50
